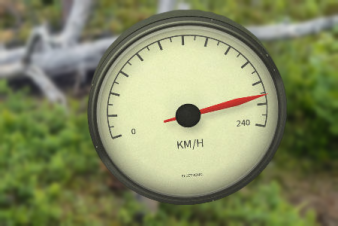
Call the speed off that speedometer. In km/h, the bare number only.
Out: 210
